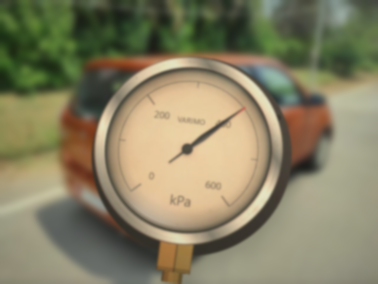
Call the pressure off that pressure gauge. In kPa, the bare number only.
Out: 400
